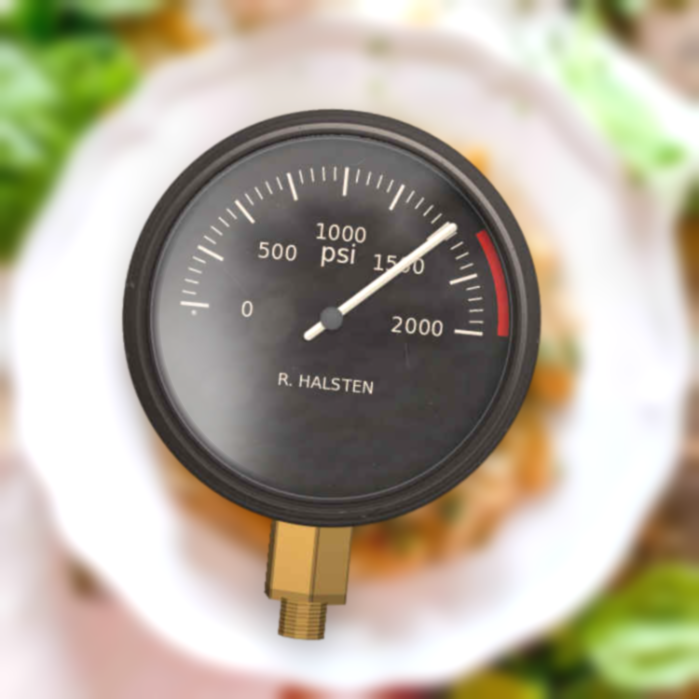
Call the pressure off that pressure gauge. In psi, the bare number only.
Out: 1525
